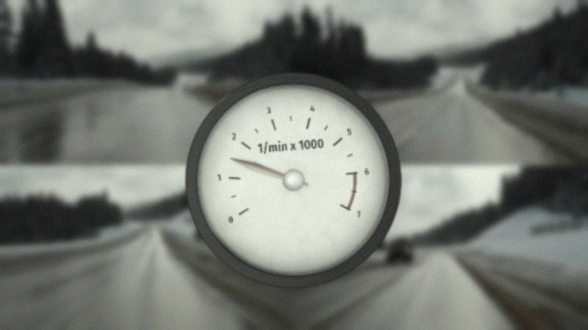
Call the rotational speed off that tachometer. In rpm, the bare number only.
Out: 1500
